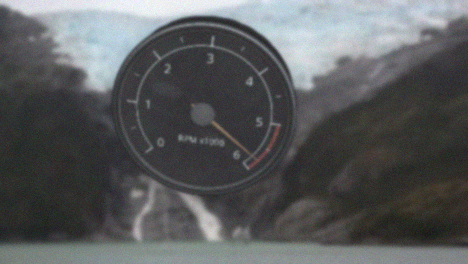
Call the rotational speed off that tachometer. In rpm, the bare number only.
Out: 5750
